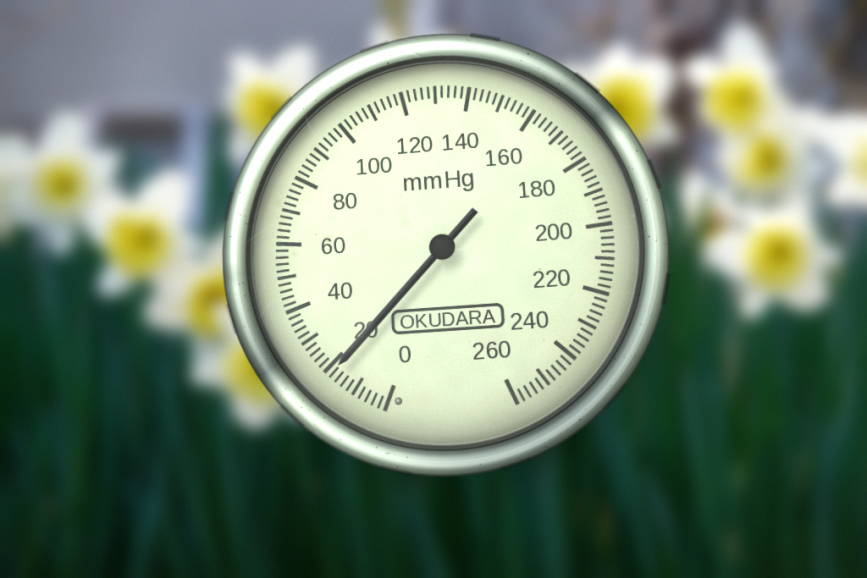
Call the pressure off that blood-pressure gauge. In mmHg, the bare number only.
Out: 18
